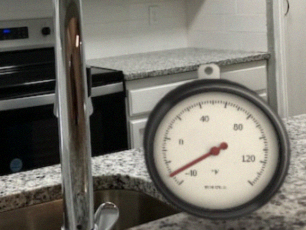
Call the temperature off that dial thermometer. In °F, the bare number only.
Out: -30
